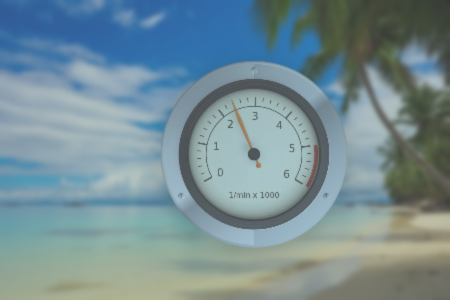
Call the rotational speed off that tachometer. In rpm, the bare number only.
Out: 2400
